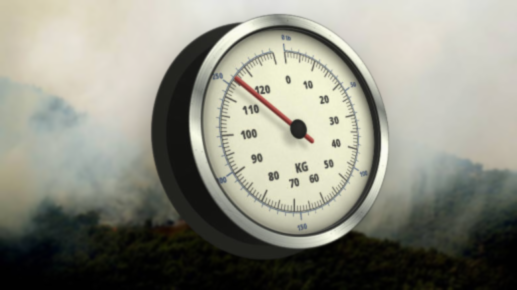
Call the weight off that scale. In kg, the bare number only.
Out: 115
